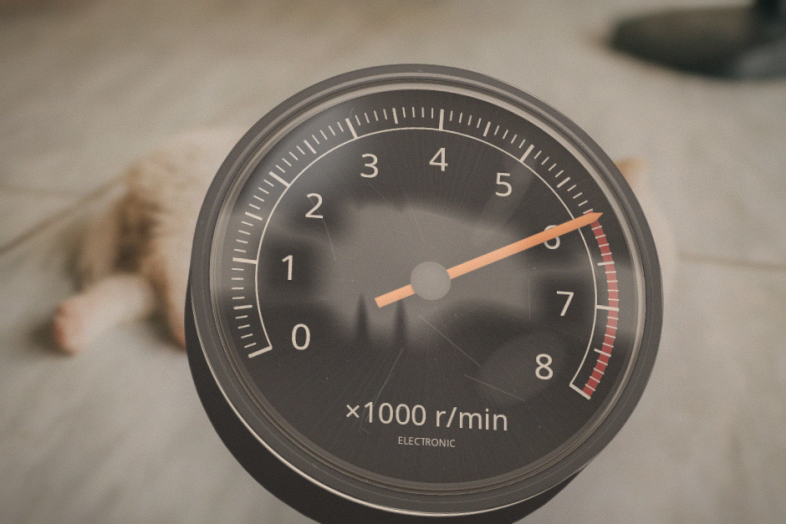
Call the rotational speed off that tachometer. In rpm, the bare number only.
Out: 6000
